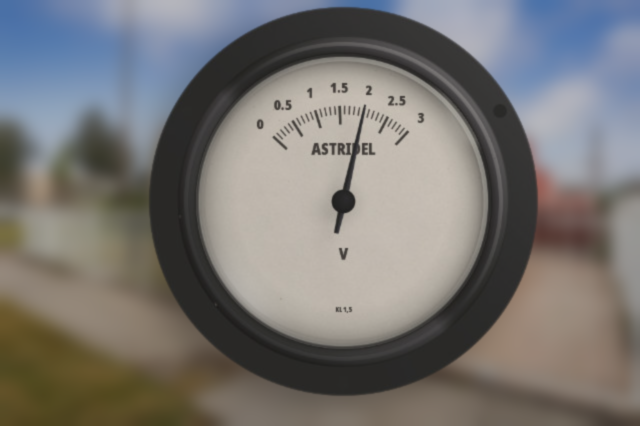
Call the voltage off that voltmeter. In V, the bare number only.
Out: 2
